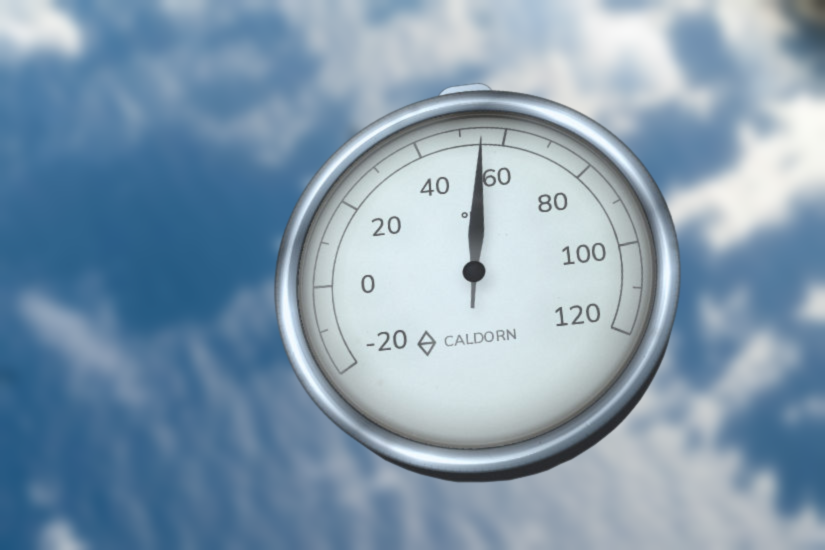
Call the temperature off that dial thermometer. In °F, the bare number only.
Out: 55
